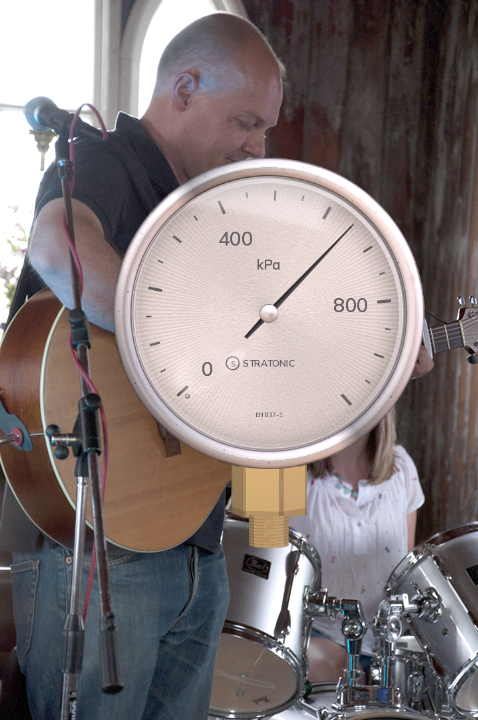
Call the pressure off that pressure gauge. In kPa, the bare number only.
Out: 650
